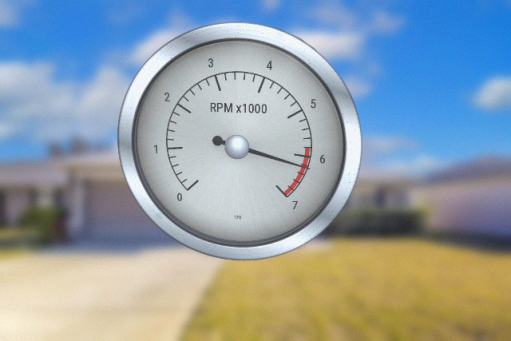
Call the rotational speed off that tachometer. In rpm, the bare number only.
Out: 6200
